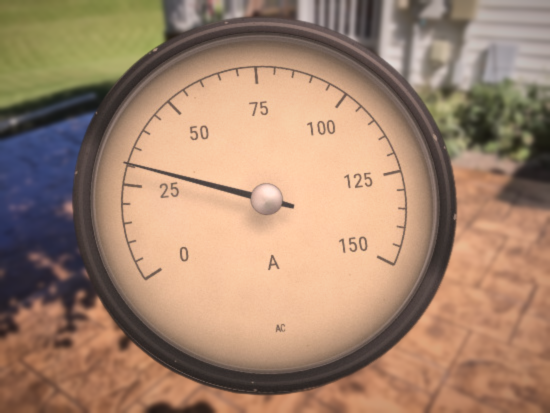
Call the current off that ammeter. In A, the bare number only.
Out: 30
